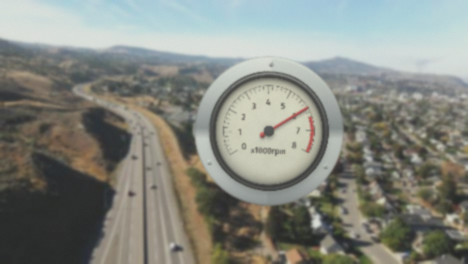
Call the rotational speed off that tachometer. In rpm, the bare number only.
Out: 6000
